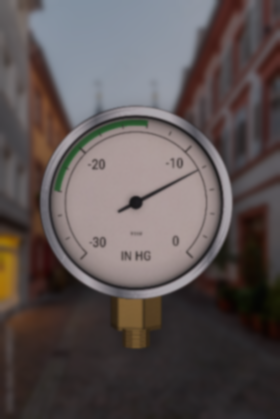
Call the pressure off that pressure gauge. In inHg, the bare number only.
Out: -8
